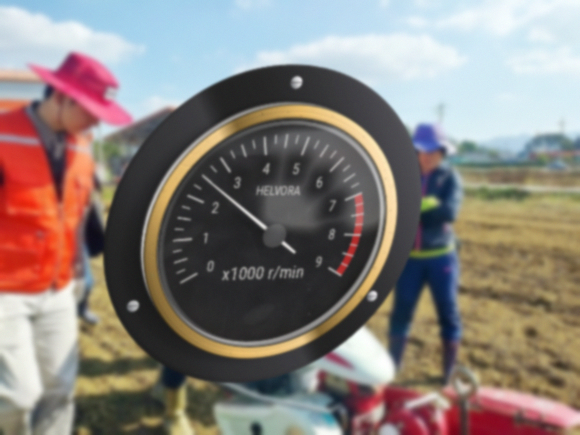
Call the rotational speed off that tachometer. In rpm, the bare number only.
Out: 2500
